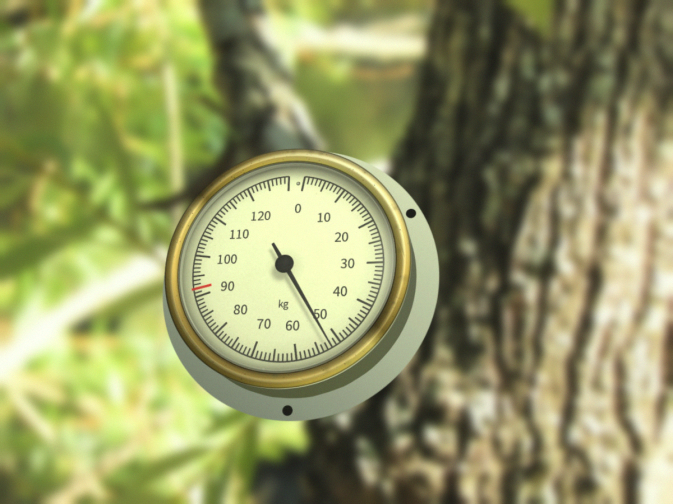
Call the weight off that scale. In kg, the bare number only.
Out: 52
